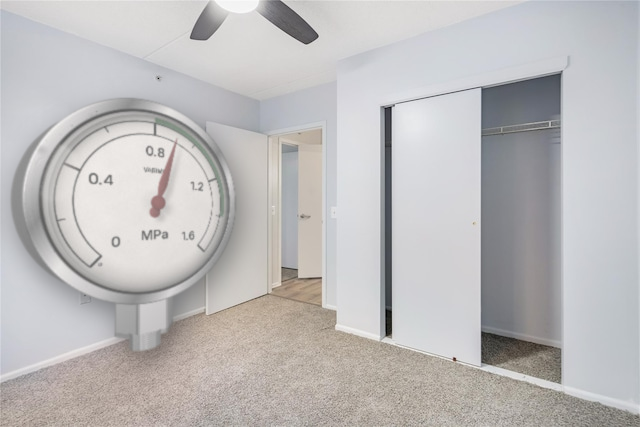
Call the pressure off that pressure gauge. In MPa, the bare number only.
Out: 0.9
